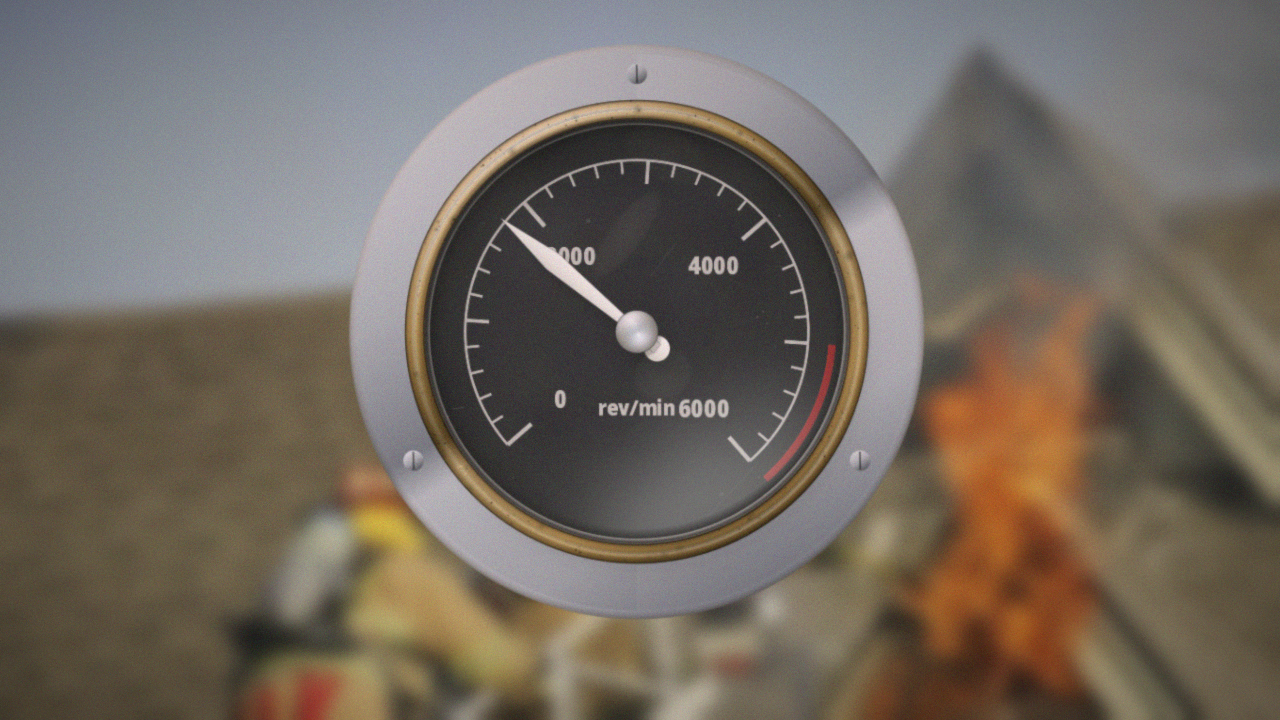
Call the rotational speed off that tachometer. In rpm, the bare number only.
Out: 1800
